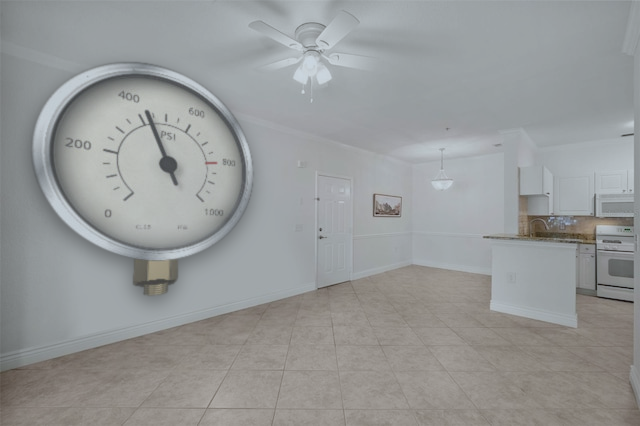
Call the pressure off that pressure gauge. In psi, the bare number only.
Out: 425
